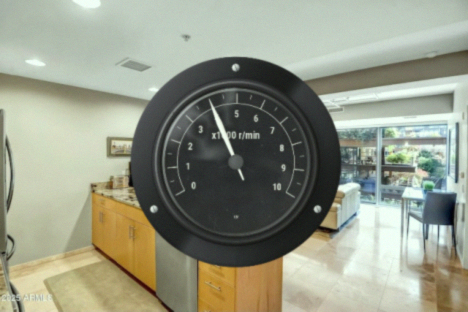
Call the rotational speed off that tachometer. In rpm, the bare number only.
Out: 4000
